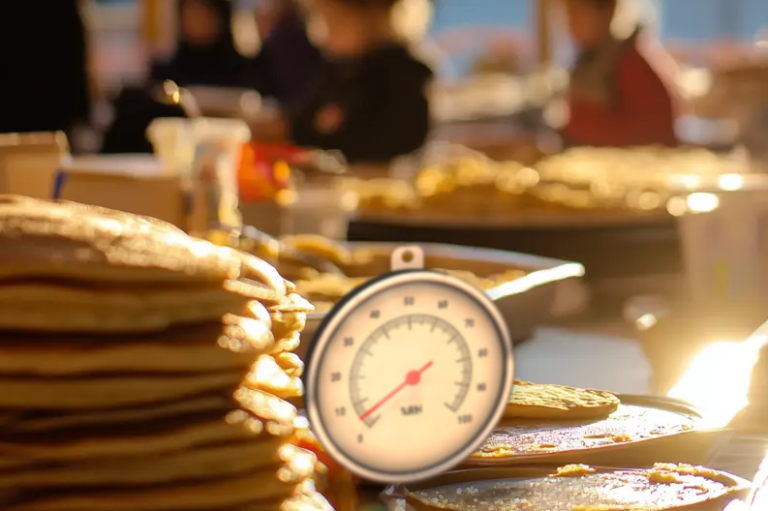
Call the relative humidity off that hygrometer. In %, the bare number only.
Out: 5
